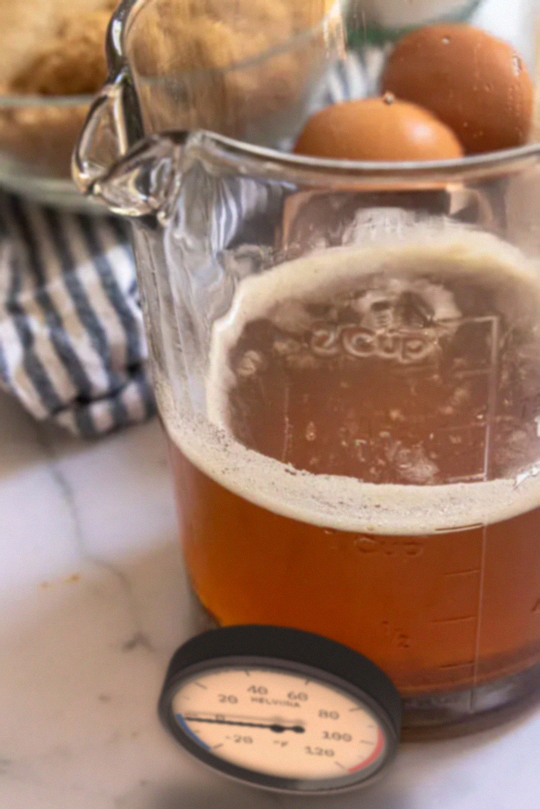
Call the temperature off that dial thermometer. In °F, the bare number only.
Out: 0
